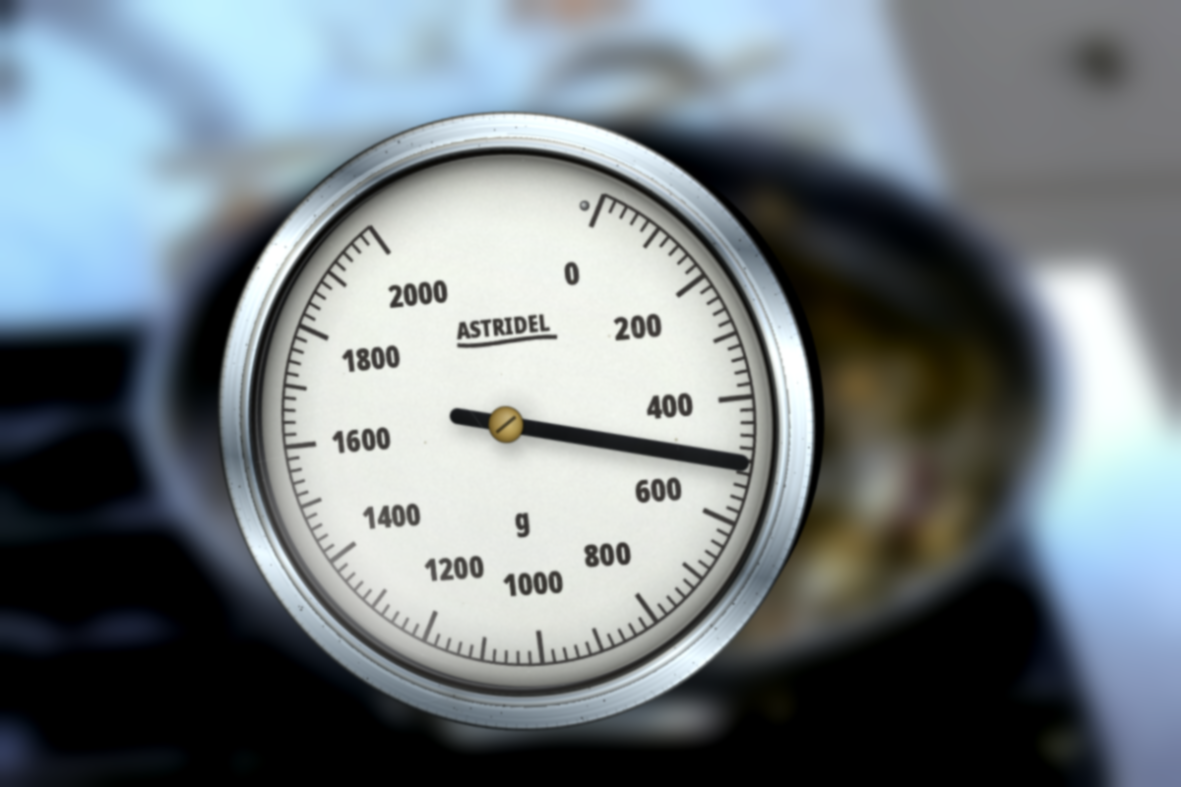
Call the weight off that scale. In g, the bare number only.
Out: 500
